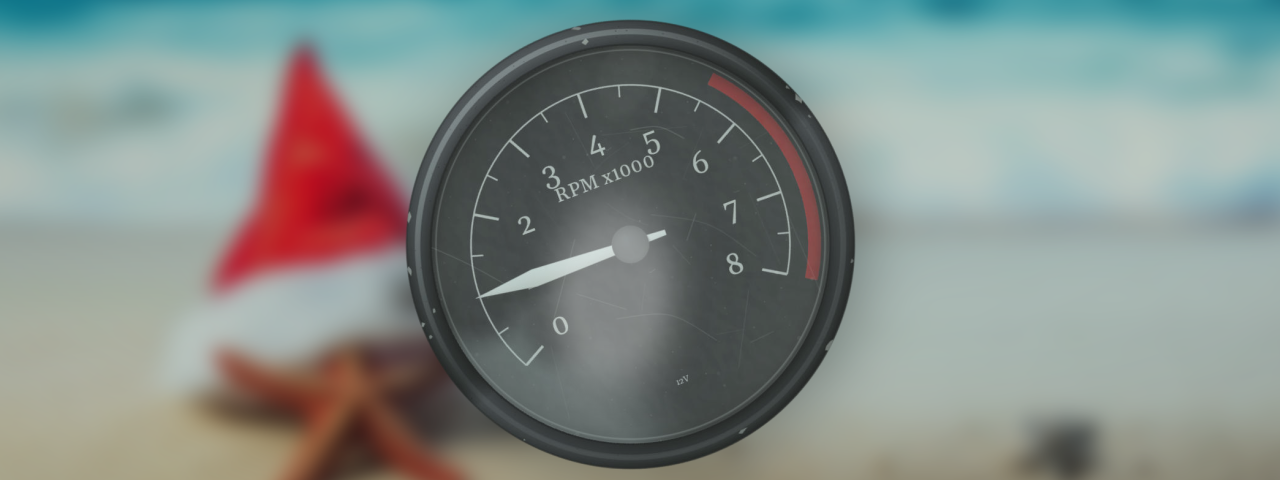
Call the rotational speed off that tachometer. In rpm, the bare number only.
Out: 1000
